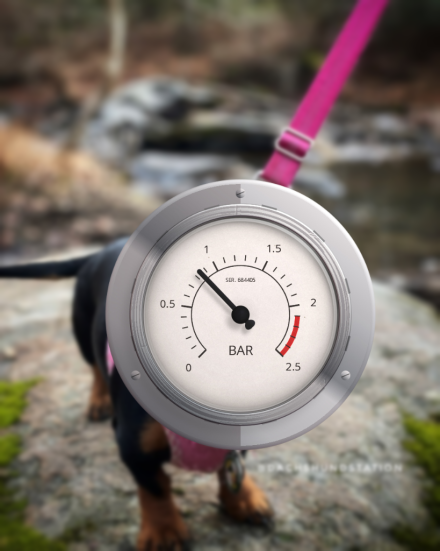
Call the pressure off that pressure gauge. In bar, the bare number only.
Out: 0.85
